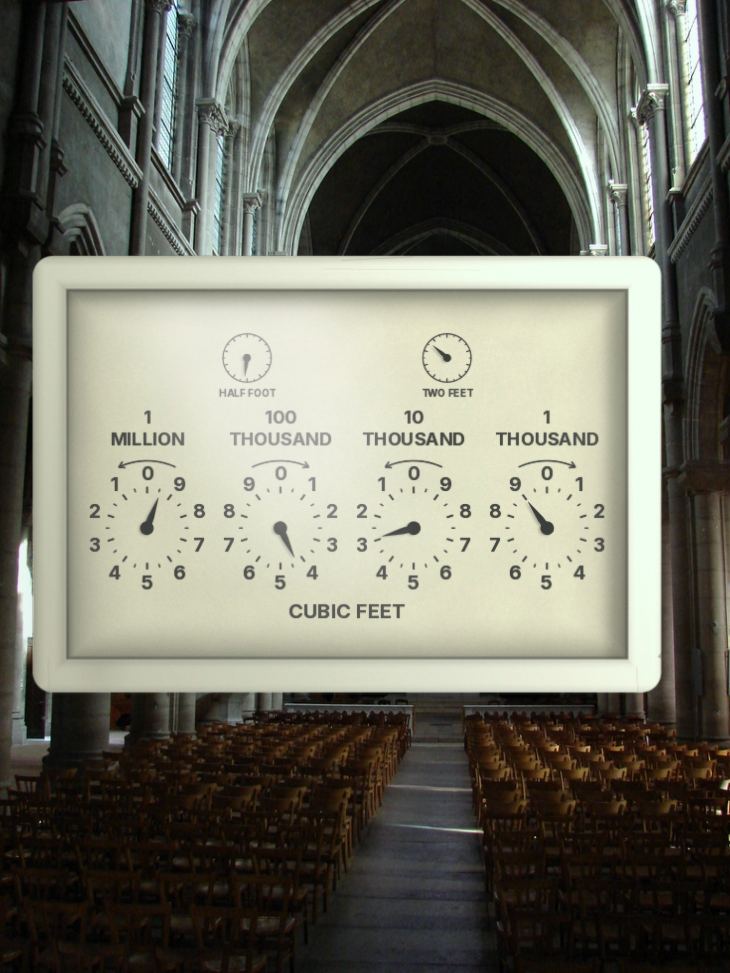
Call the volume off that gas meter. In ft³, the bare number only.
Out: 942900
